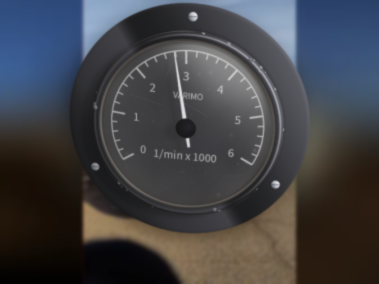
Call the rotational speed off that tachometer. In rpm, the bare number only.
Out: 2800
